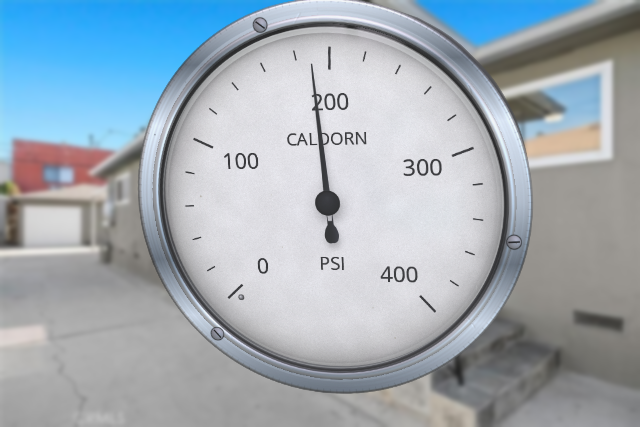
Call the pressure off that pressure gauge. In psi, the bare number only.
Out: 190
